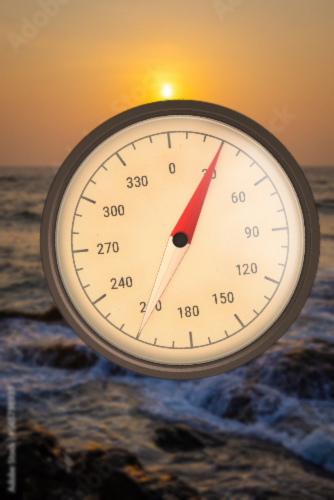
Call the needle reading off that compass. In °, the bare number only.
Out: 30
